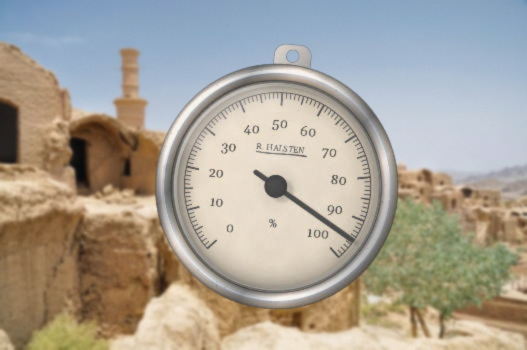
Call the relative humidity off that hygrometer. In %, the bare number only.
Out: 95
